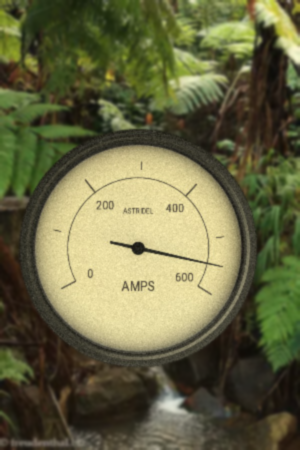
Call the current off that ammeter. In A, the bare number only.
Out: 550
